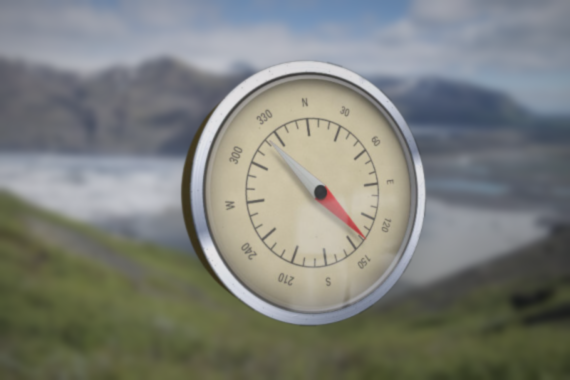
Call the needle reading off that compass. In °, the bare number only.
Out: 140
